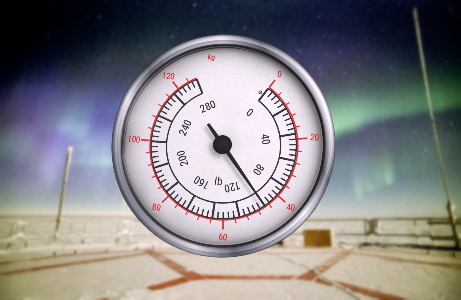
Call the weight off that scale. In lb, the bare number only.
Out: 100
